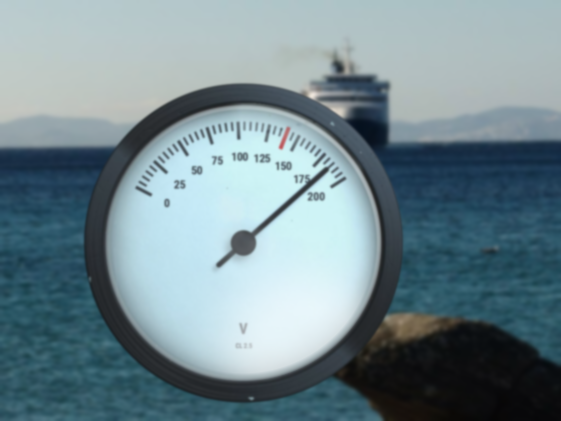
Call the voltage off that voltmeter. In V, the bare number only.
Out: 185
